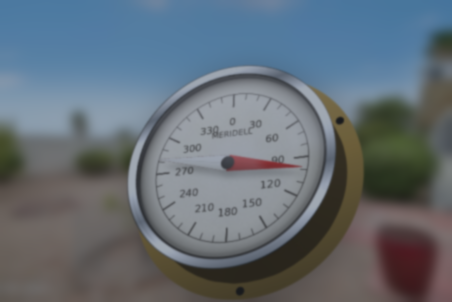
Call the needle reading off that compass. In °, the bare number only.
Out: 100
